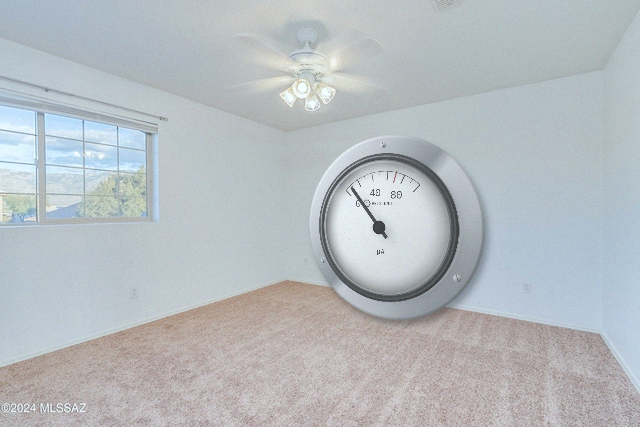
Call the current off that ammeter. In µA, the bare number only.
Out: 10
